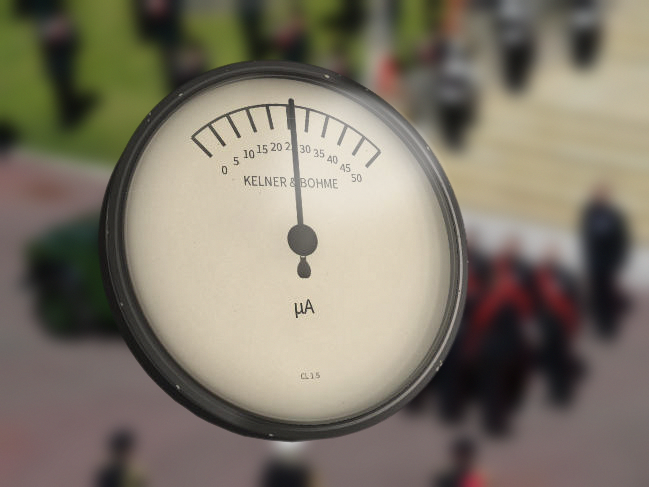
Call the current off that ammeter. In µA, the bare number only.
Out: 25
